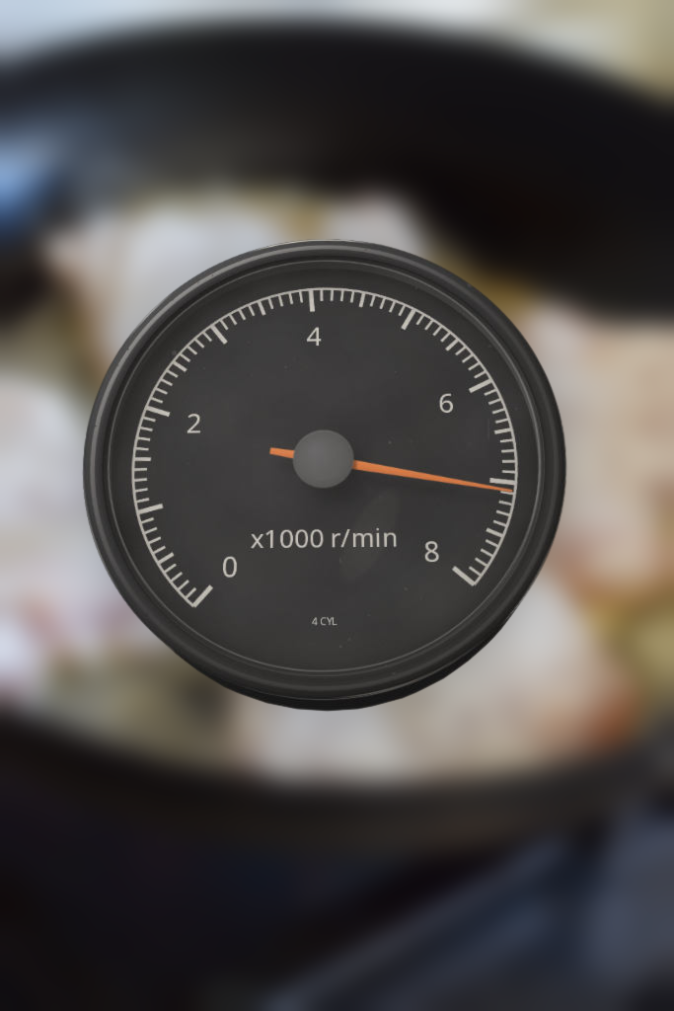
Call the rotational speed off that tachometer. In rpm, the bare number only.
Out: 7100
